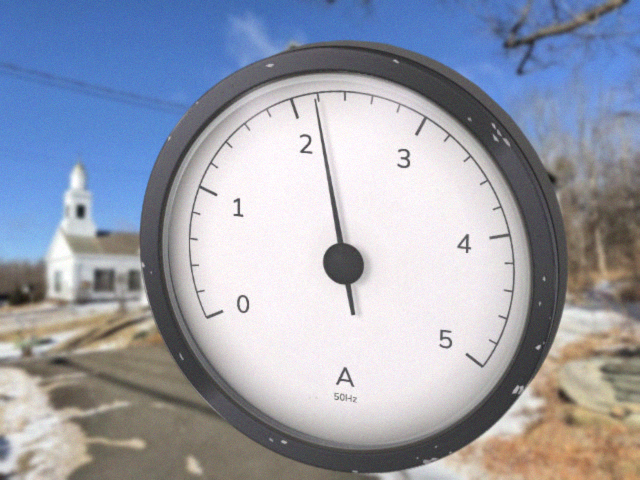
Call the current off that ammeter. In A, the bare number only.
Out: 2.2
